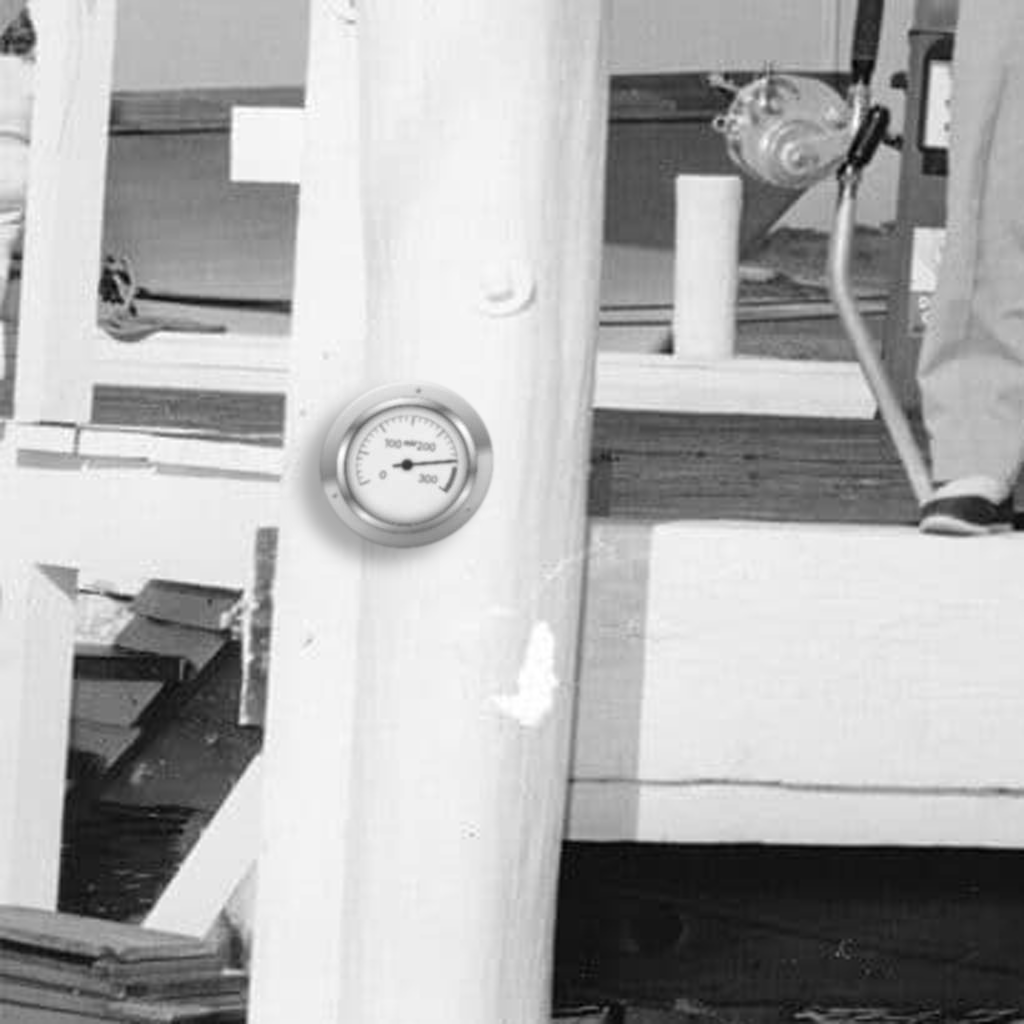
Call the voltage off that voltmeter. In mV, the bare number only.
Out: 250
